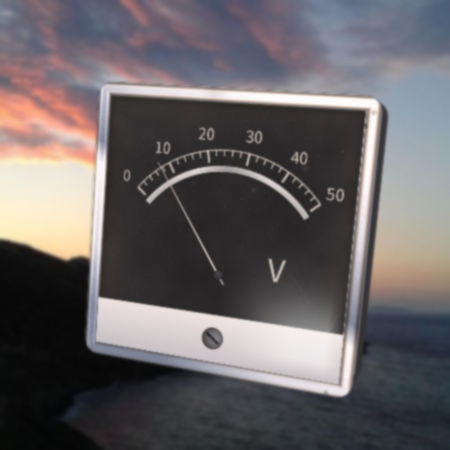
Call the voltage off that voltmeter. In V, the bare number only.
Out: 8
